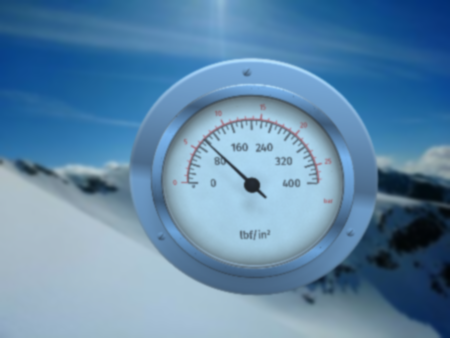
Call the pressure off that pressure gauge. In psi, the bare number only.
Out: 100
